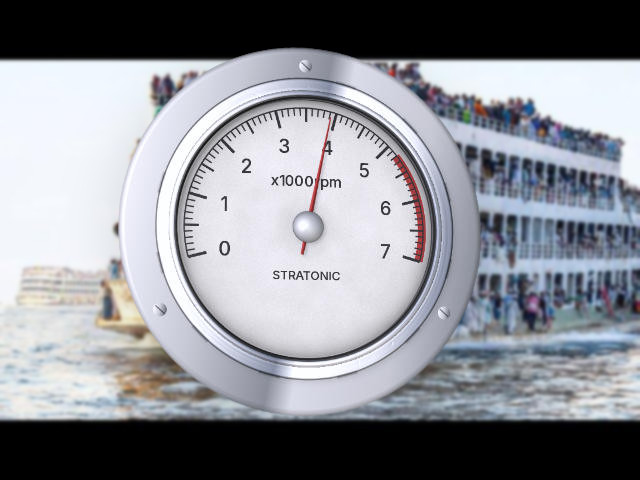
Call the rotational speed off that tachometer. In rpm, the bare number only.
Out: 3900
